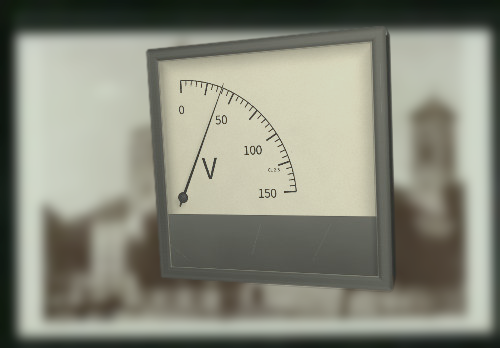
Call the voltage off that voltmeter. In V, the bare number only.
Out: 40
